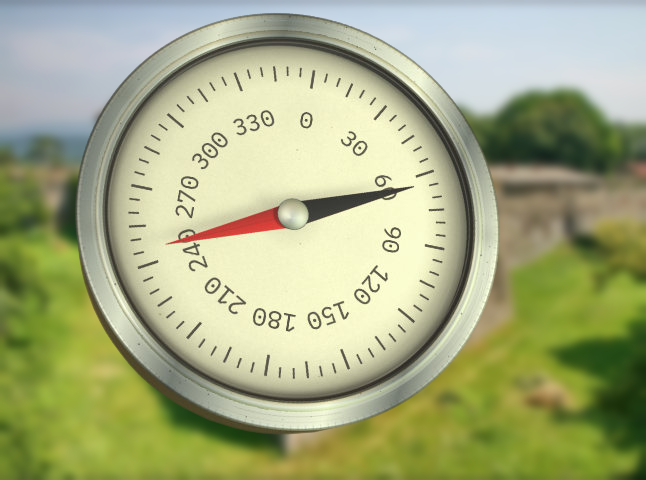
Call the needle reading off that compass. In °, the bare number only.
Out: 245
